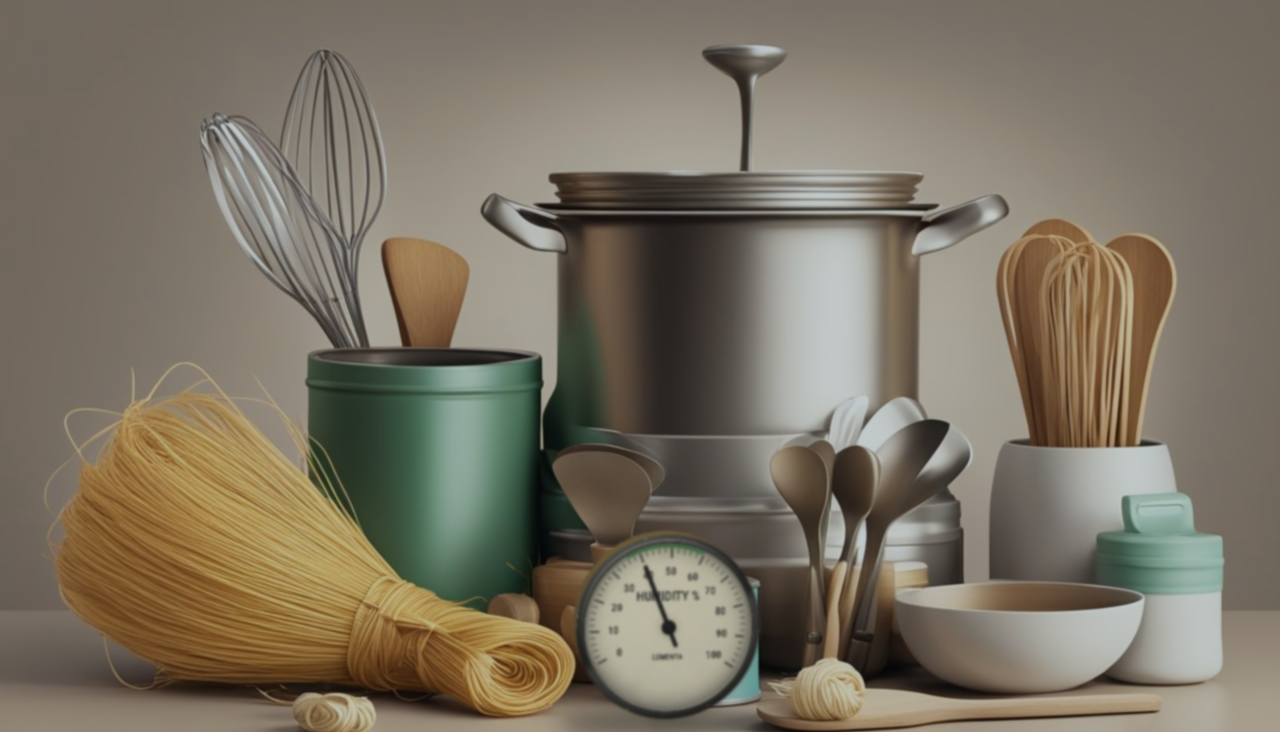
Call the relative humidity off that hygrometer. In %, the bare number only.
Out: 40
